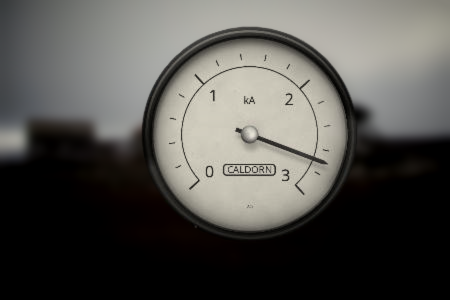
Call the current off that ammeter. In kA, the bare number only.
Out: 2.7
